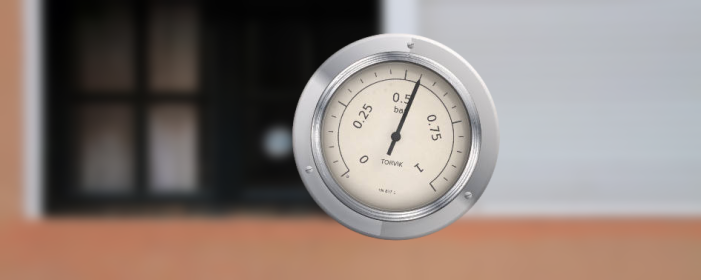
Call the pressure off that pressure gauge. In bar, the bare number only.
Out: 0.55
